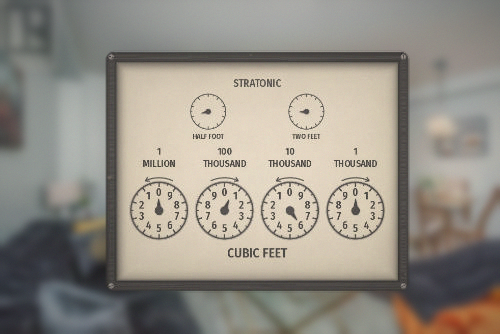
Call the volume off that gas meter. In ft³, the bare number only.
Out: 6000
